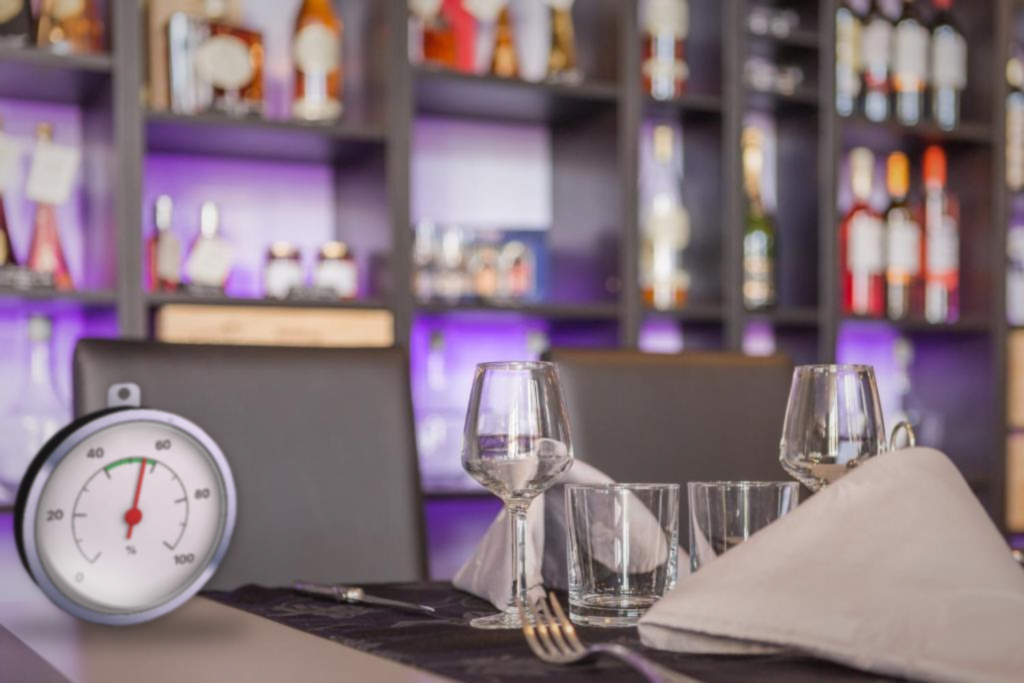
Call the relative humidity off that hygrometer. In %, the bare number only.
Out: 55
